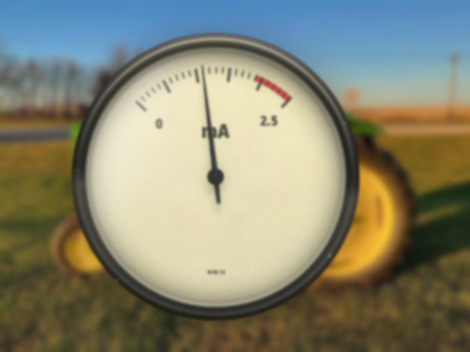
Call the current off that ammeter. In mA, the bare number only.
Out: 1.1
